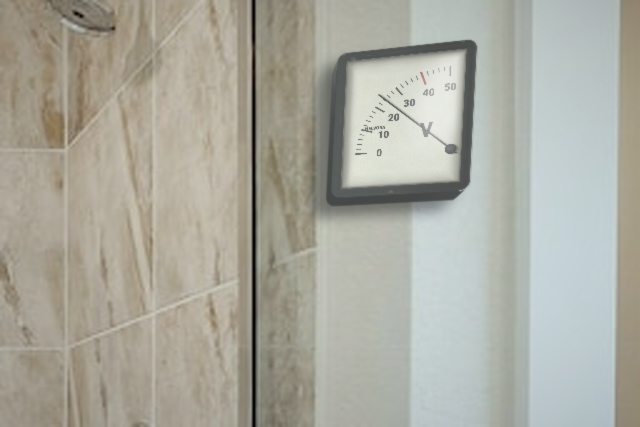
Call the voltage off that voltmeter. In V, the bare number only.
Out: 24
